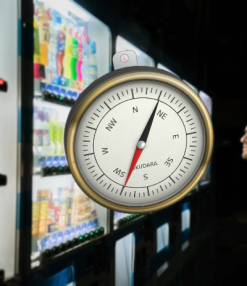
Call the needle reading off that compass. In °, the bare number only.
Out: 210
